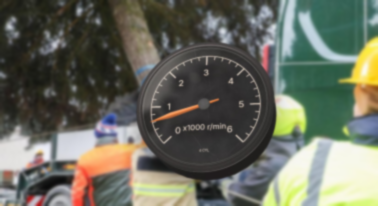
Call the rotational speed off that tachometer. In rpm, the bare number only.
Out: 600
